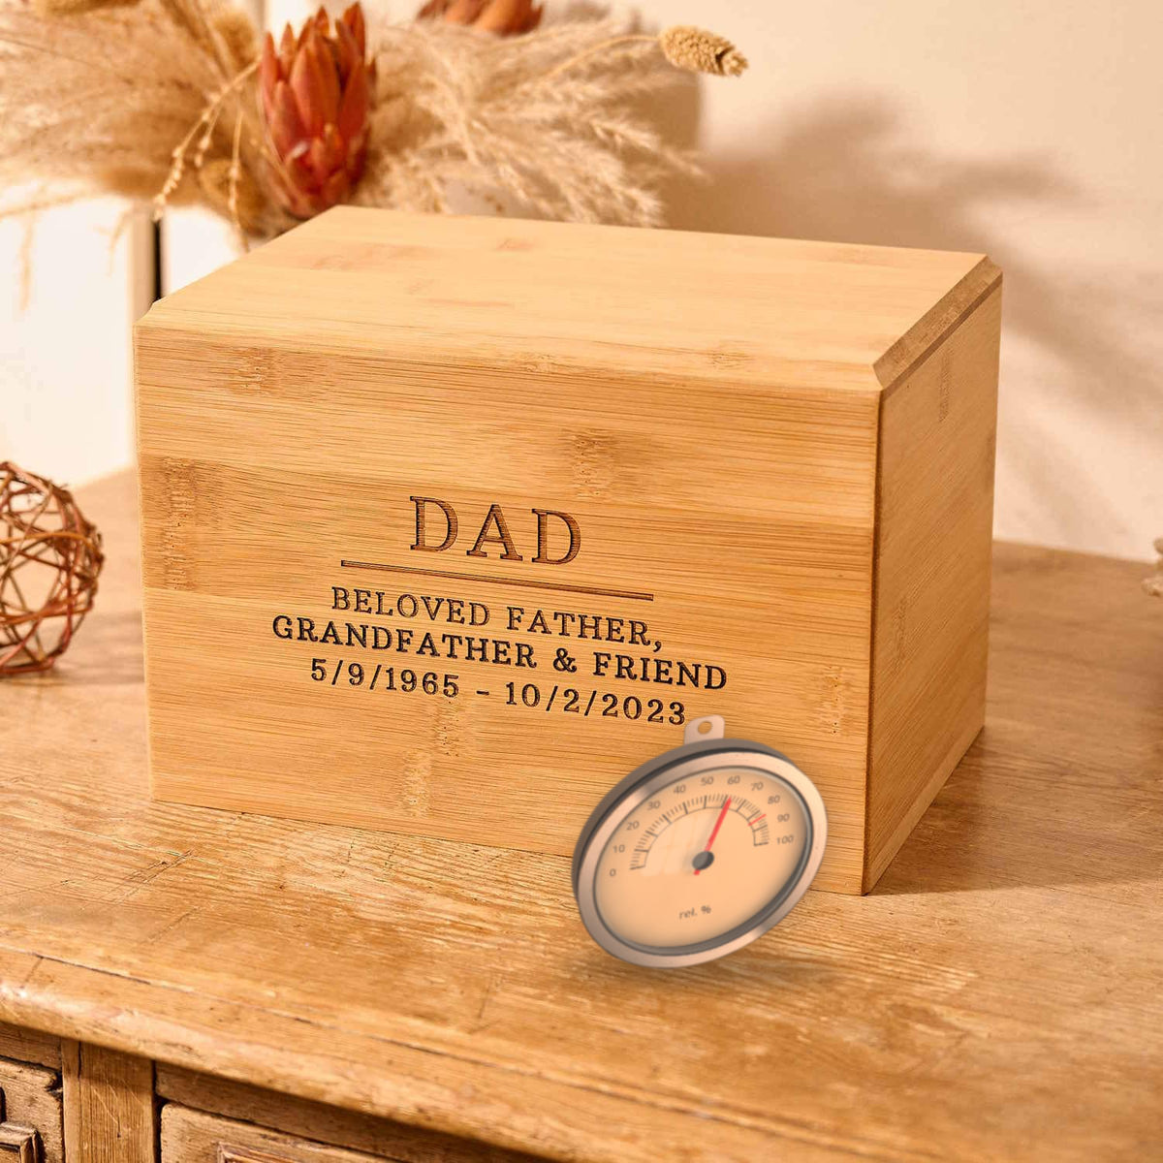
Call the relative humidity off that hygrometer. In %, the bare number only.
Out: 60
